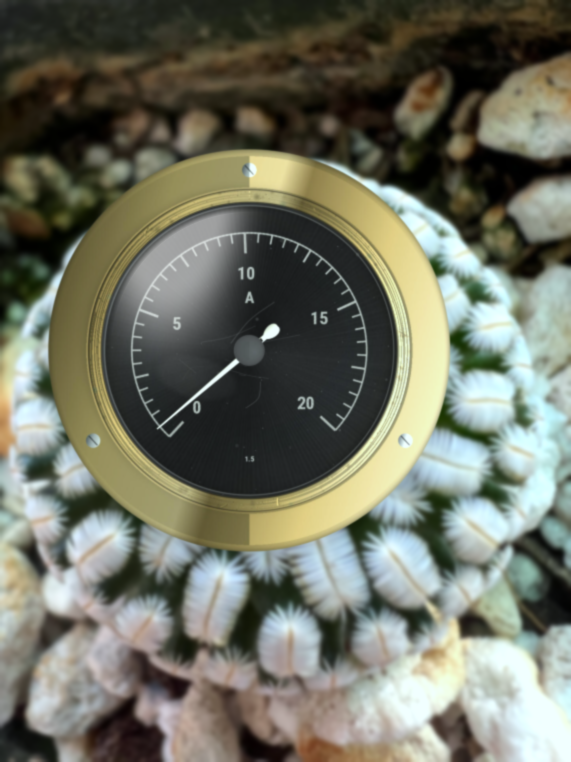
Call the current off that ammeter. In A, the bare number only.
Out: 0.5
